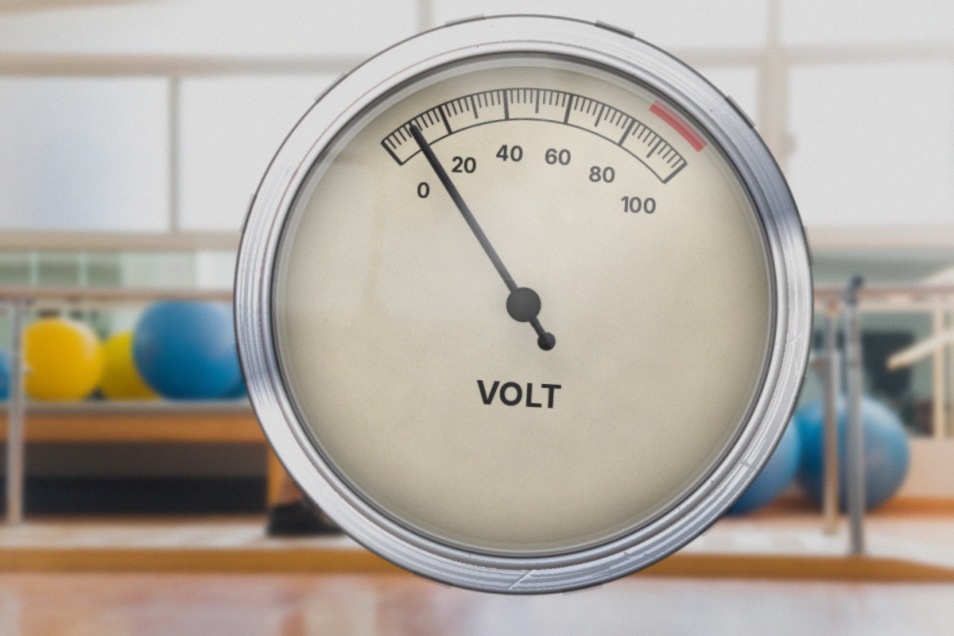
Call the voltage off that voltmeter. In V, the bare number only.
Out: 10
